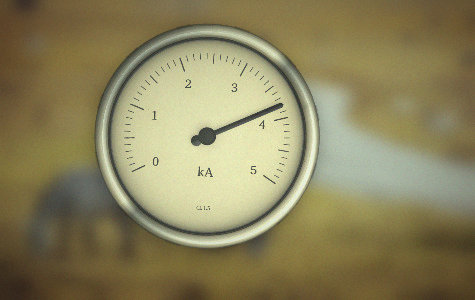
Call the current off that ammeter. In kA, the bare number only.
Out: 3.8
